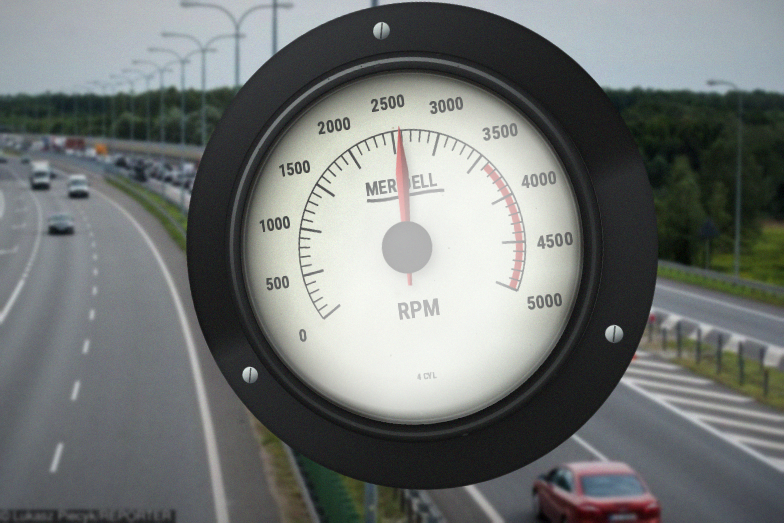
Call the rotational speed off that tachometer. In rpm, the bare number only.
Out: 2600
